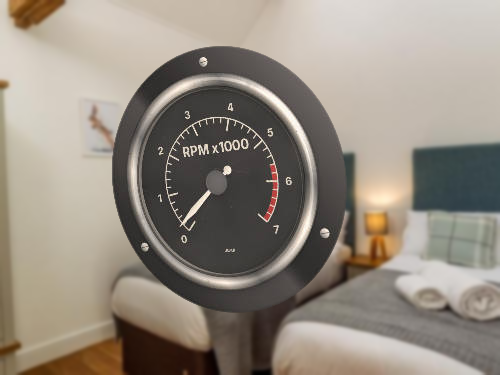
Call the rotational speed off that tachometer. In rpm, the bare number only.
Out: 200
